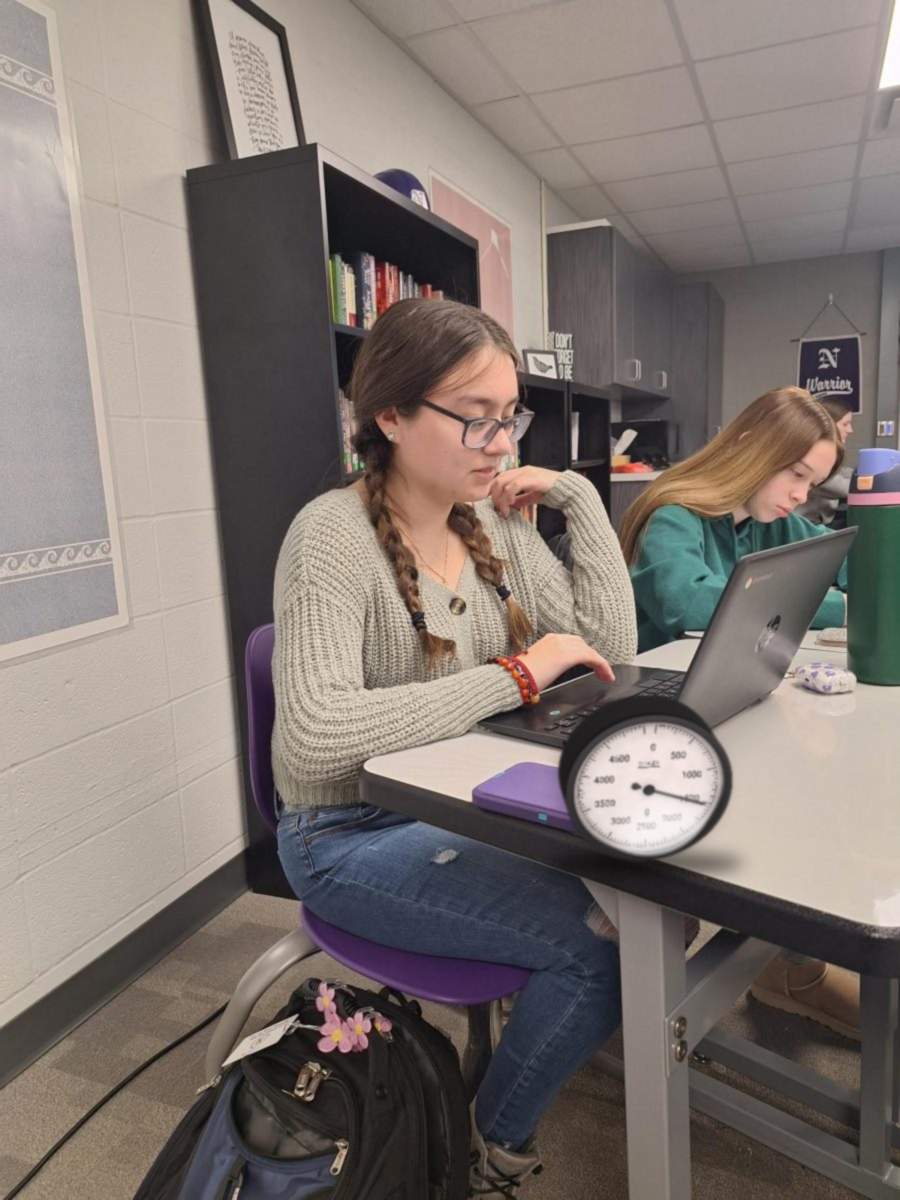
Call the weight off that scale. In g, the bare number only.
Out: 1500
